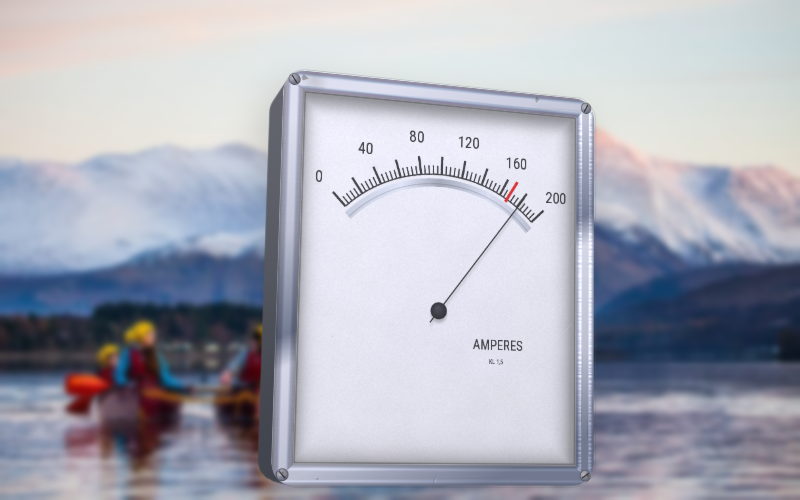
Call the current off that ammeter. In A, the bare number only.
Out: 180
